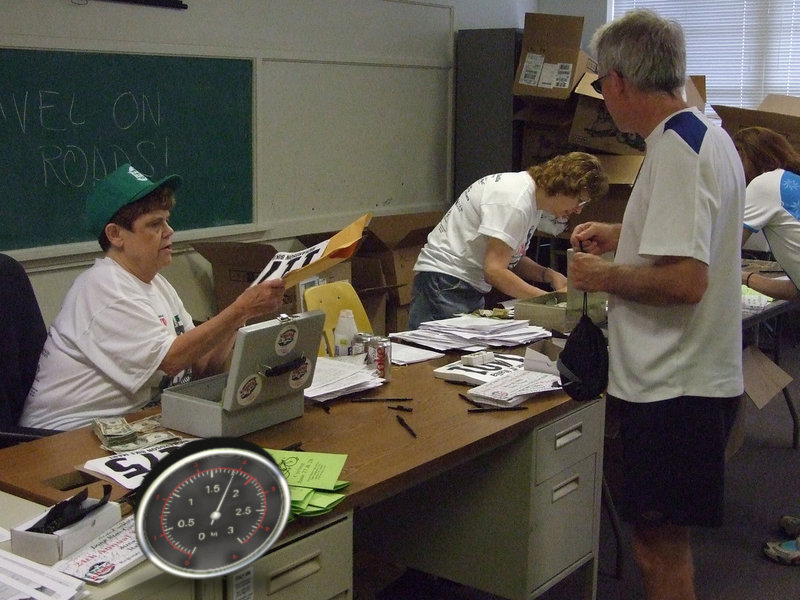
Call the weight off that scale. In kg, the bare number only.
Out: 1.75
